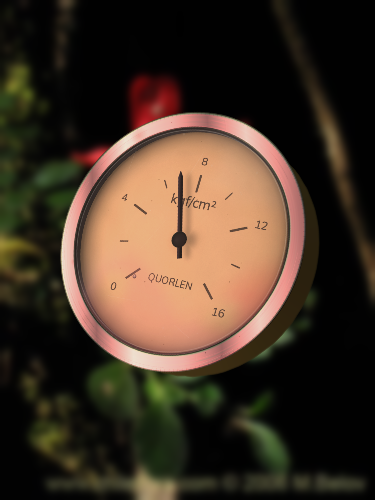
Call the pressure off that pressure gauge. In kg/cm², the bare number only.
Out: 7
